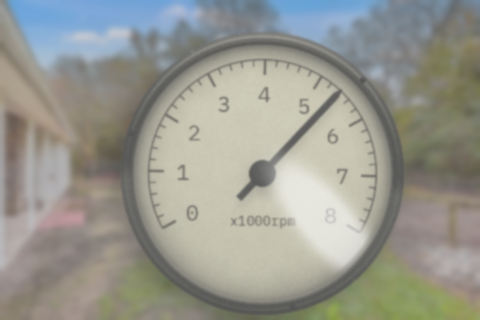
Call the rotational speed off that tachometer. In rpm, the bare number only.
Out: 5400
